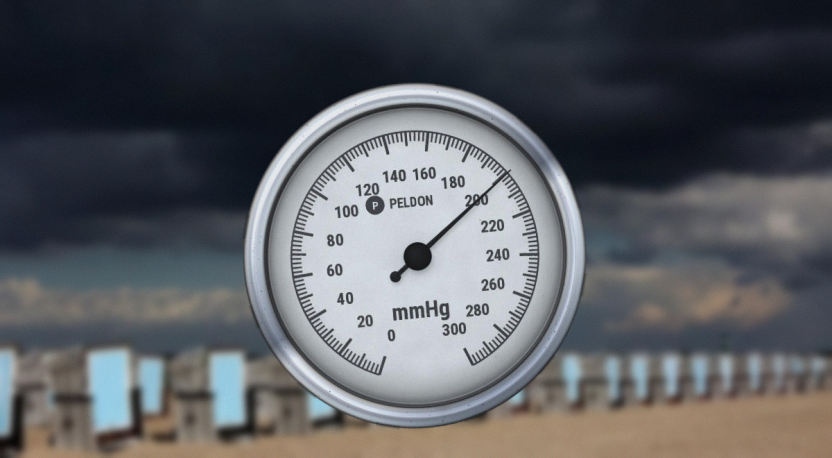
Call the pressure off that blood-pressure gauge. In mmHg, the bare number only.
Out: 200
